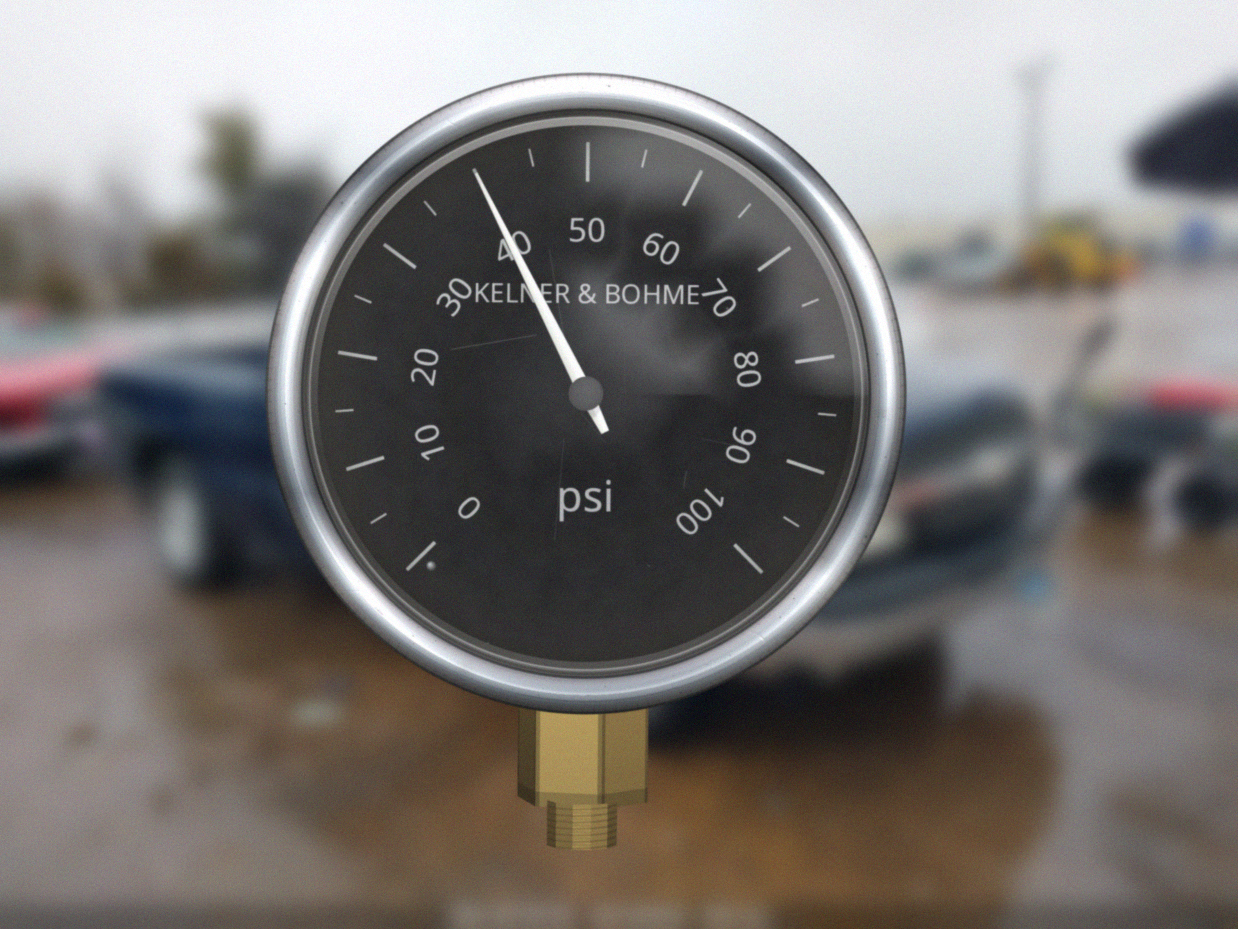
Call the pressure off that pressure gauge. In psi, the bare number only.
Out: 40
